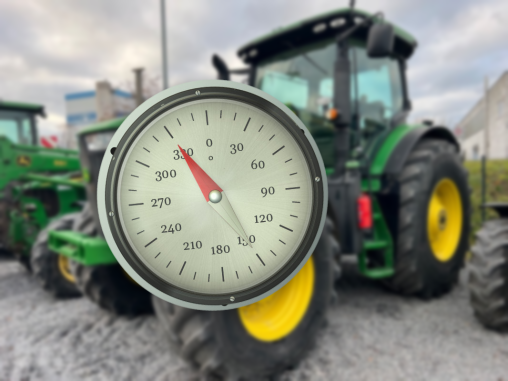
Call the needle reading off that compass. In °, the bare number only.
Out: 330
